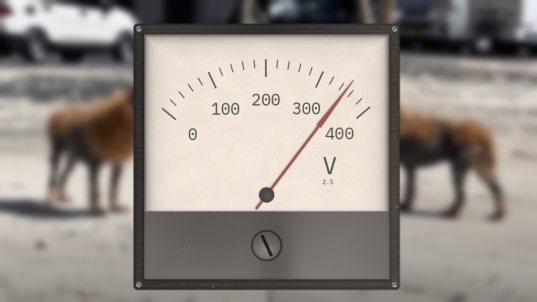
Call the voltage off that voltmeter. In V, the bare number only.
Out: 350
